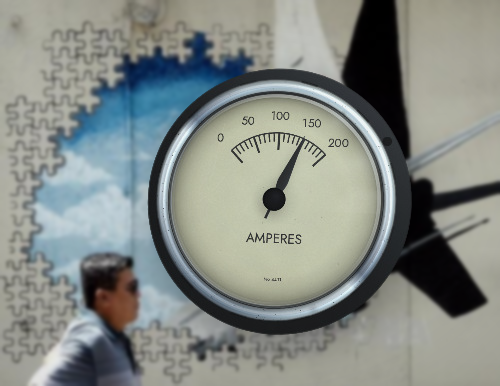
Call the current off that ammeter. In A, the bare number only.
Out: 150
